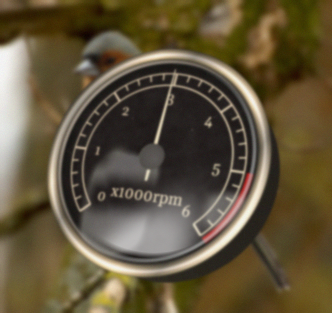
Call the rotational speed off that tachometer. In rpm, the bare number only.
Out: 3000
